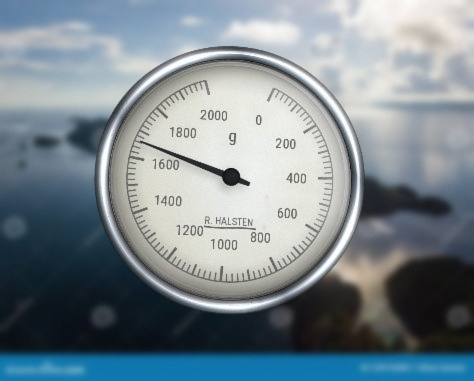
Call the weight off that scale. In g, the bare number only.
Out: 1660
